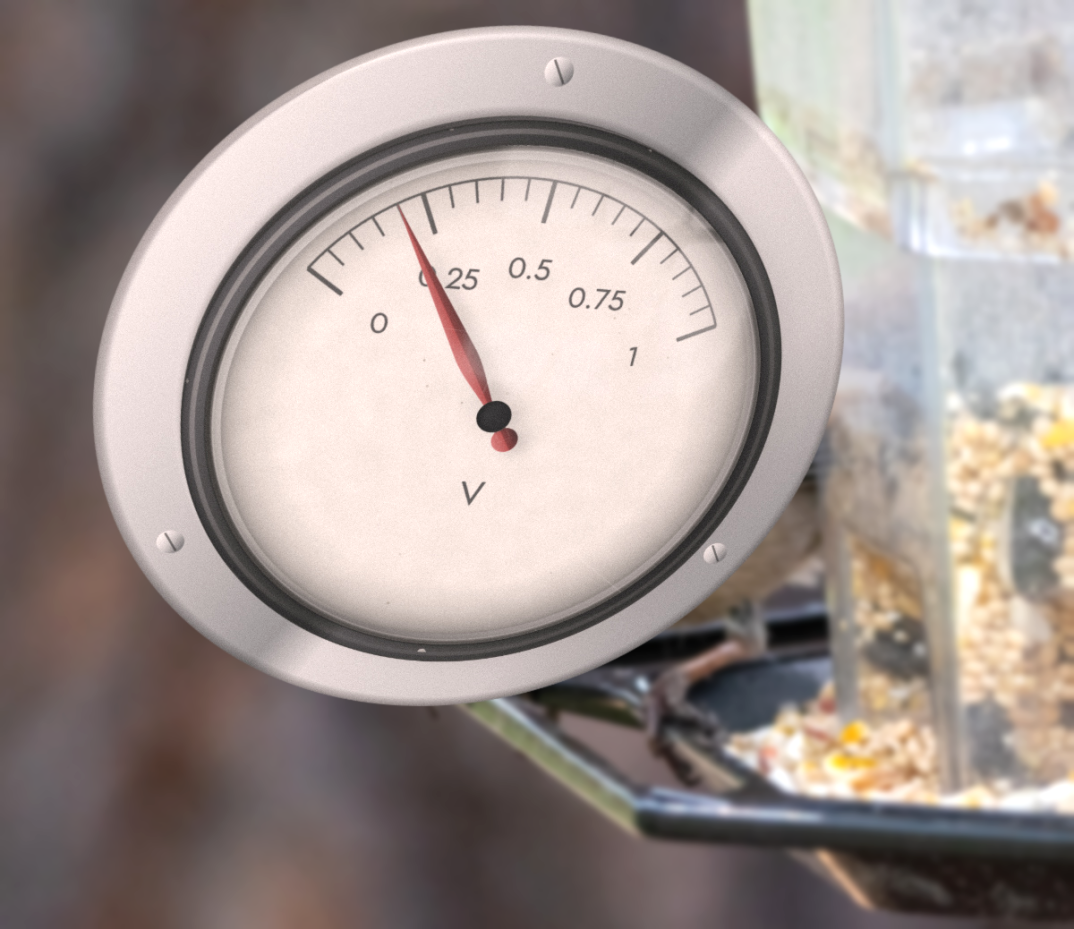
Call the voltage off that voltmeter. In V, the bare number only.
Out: 0.2
